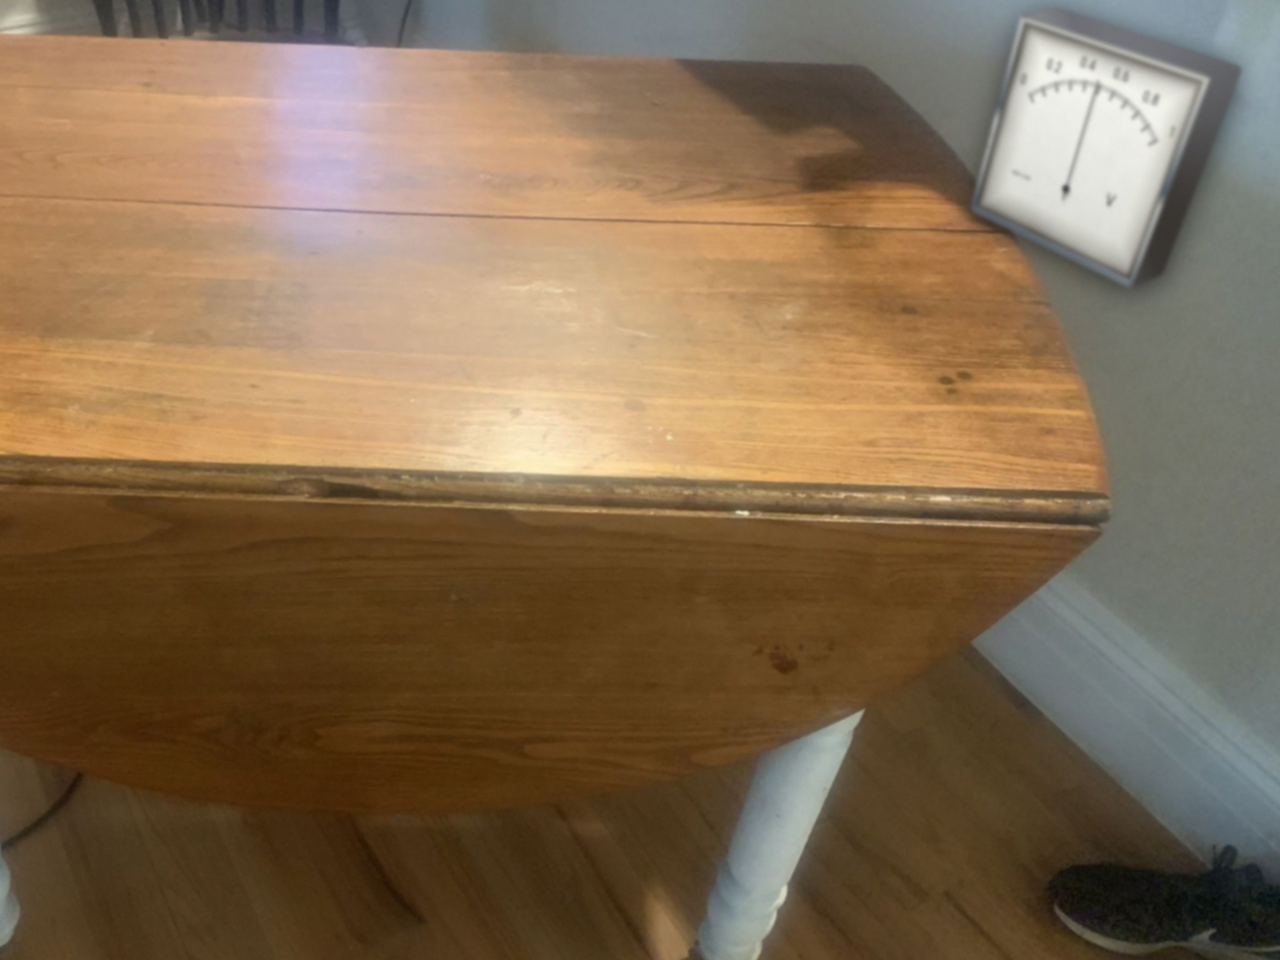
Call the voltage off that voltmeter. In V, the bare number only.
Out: 0.5
